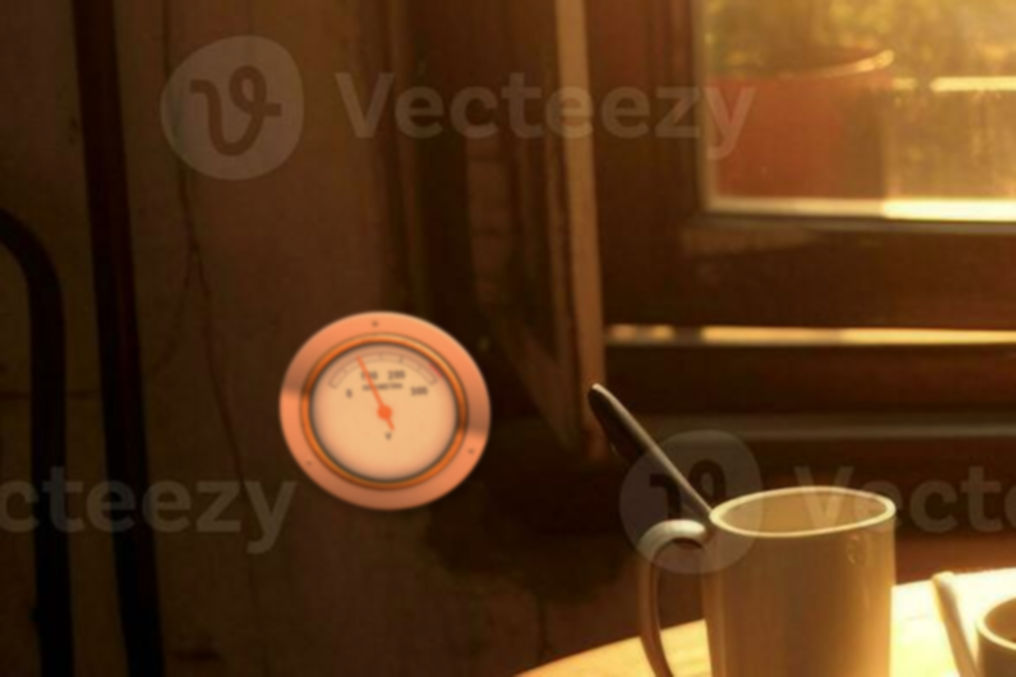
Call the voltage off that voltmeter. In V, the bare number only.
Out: 100
